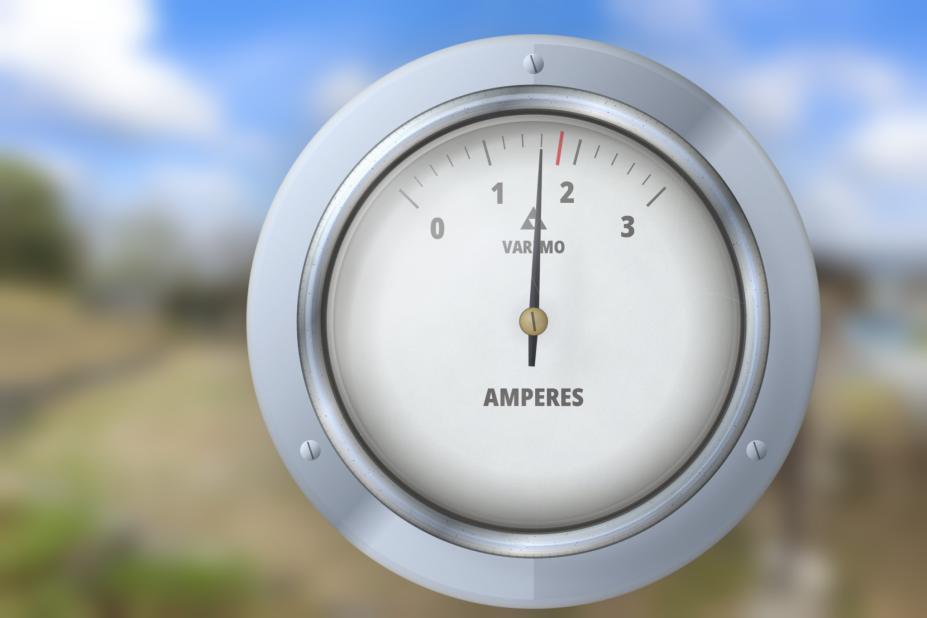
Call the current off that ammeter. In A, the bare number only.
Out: 1.6
